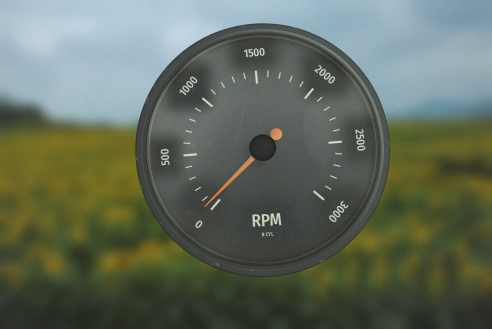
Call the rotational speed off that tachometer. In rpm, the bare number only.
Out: 50
